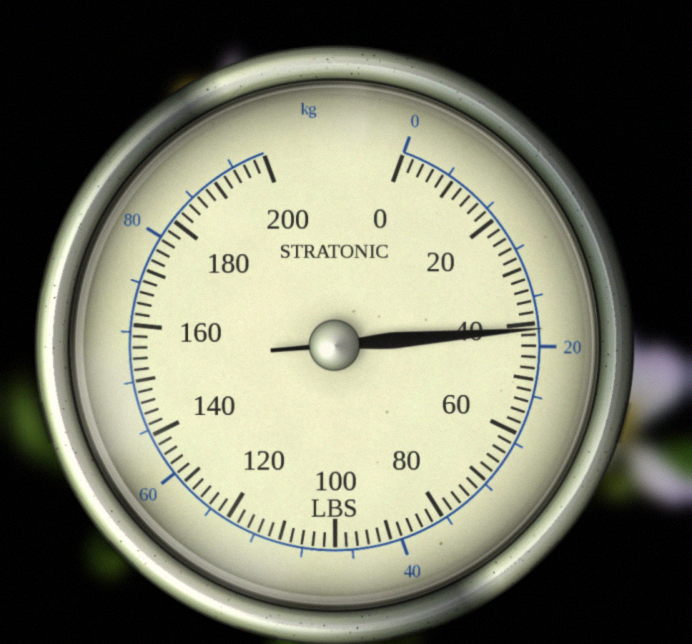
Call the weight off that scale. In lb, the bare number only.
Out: 41
